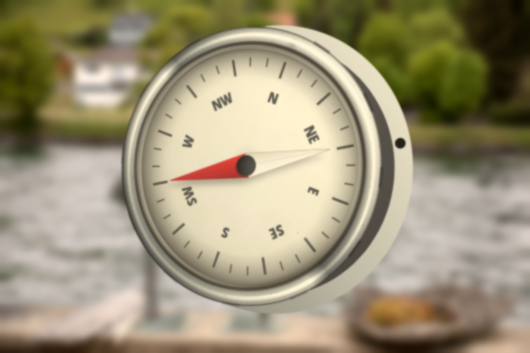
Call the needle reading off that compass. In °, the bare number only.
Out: 240
